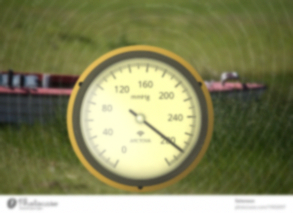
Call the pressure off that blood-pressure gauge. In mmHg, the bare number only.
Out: 280
